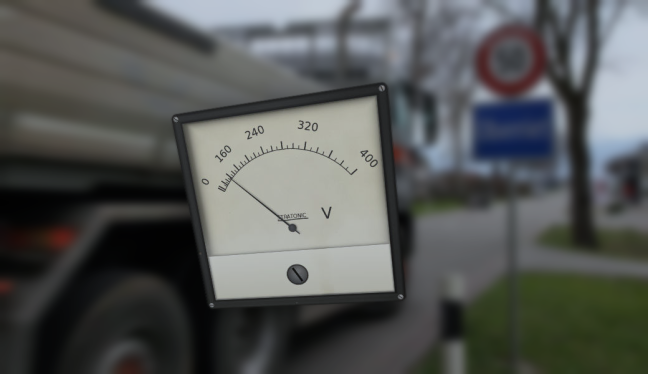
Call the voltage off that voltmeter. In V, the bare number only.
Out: 120
